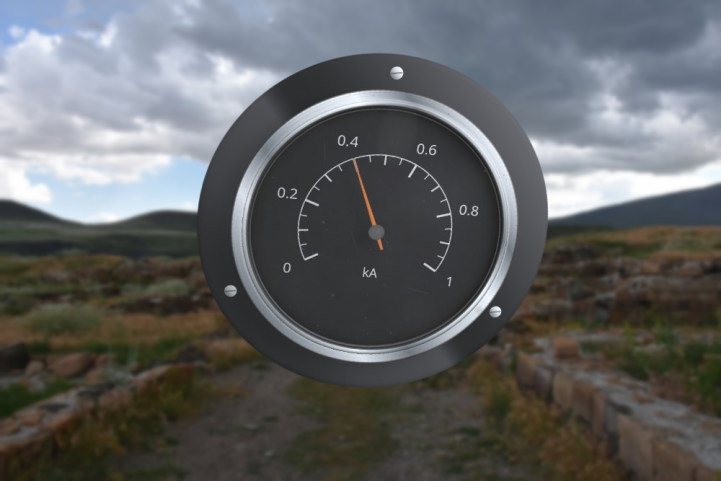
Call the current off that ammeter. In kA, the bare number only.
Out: 0.4
